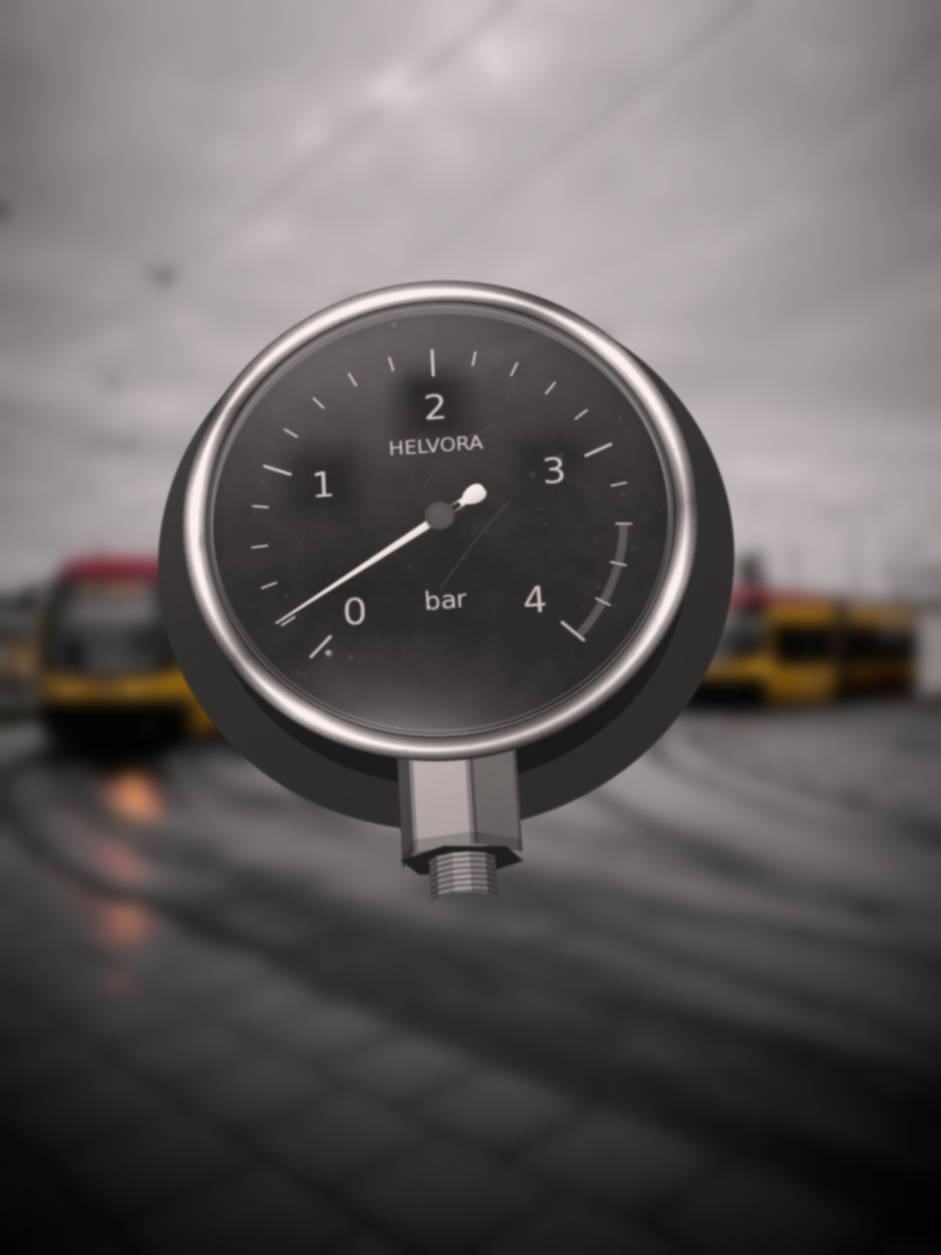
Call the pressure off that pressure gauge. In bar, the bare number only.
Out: 0.2
